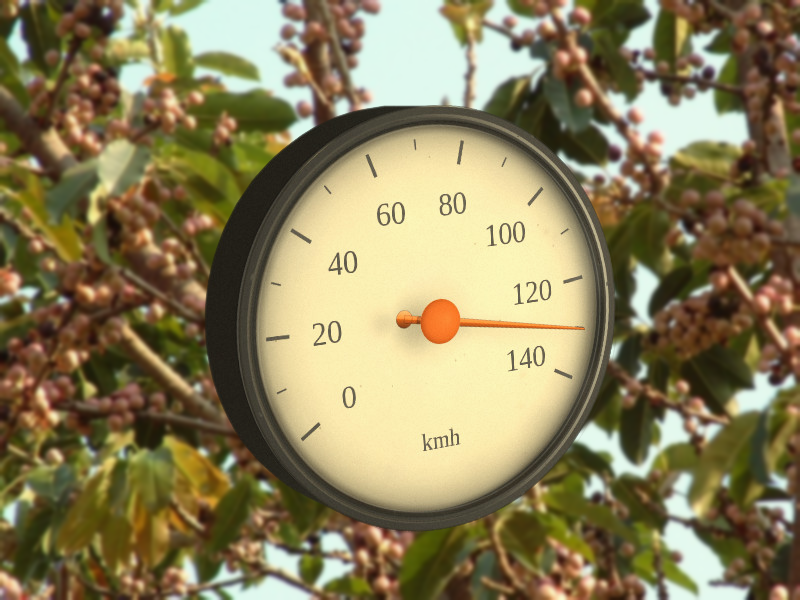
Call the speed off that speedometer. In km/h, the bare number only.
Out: 130
